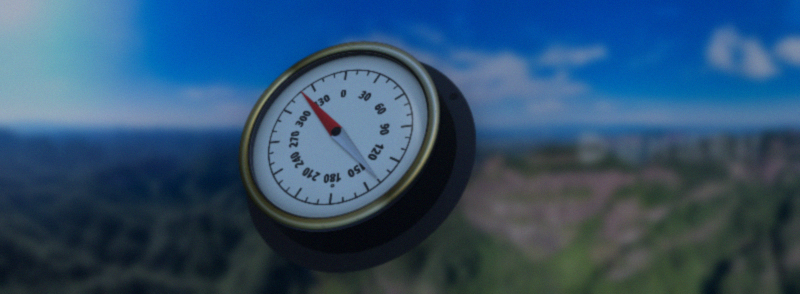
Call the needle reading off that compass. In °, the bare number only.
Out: 320
